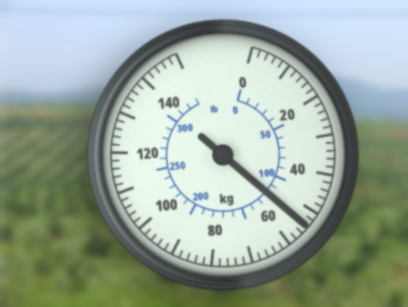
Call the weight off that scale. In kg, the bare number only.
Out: 54
